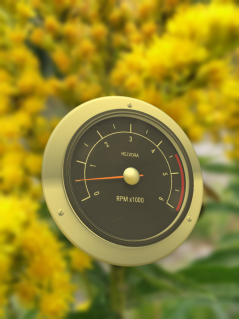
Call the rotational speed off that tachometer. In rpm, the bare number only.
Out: 500
